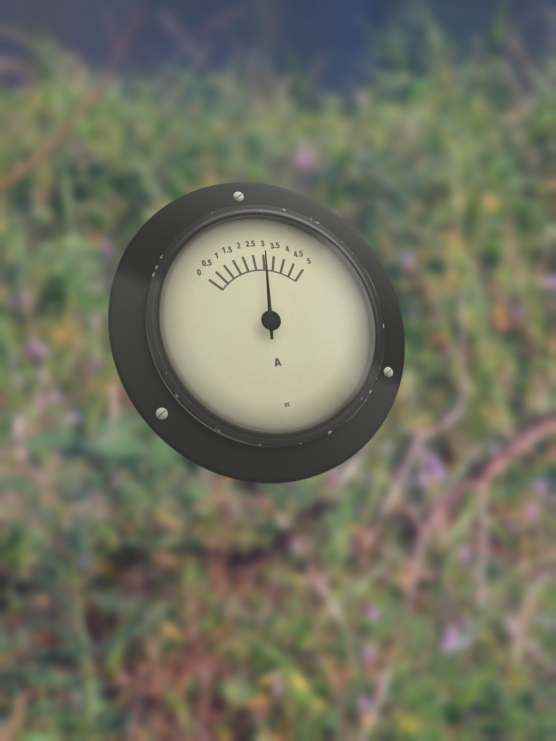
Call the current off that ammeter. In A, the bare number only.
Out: 3
